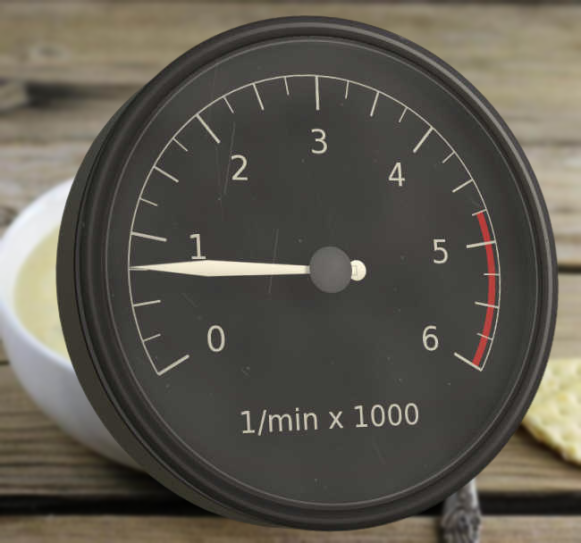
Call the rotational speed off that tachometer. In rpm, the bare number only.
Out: 750
